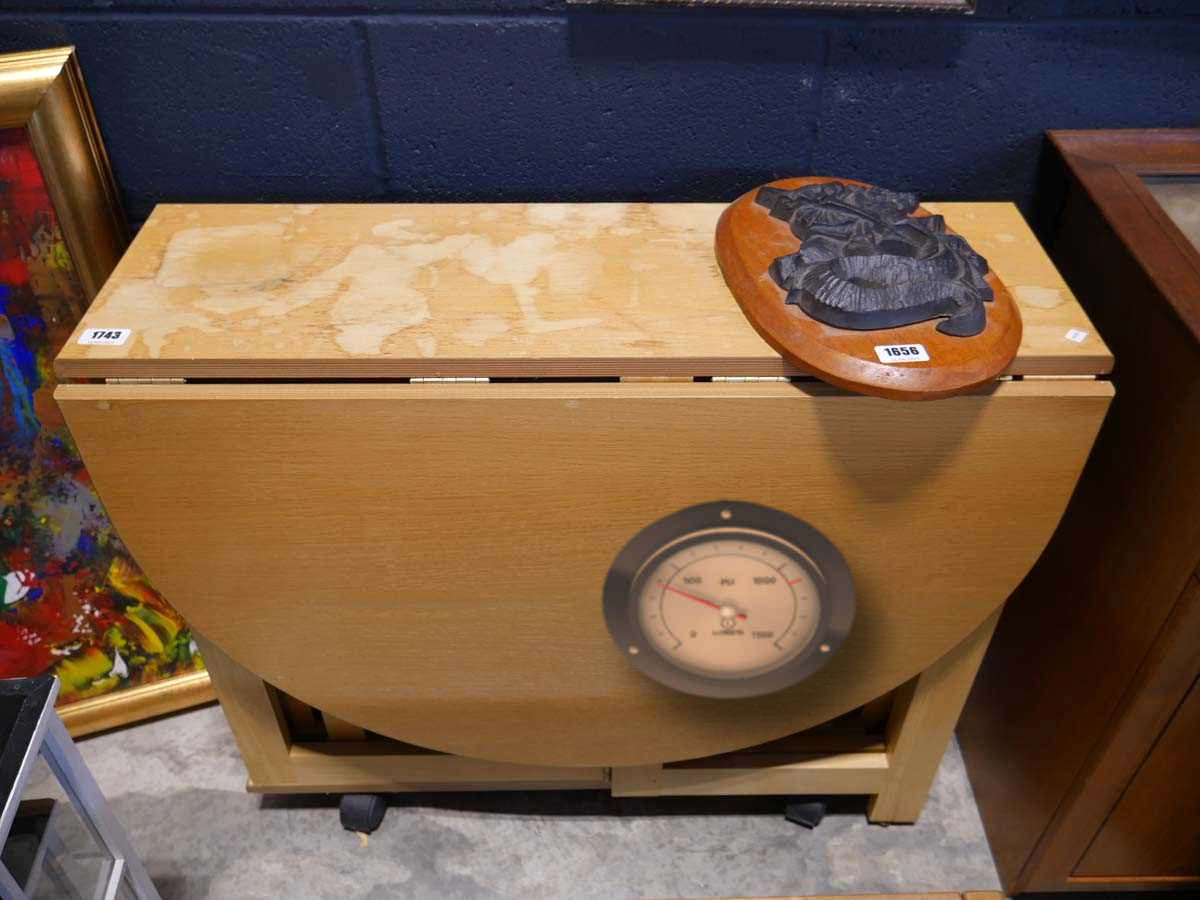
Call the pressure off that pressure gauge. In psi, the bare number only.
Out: 400
